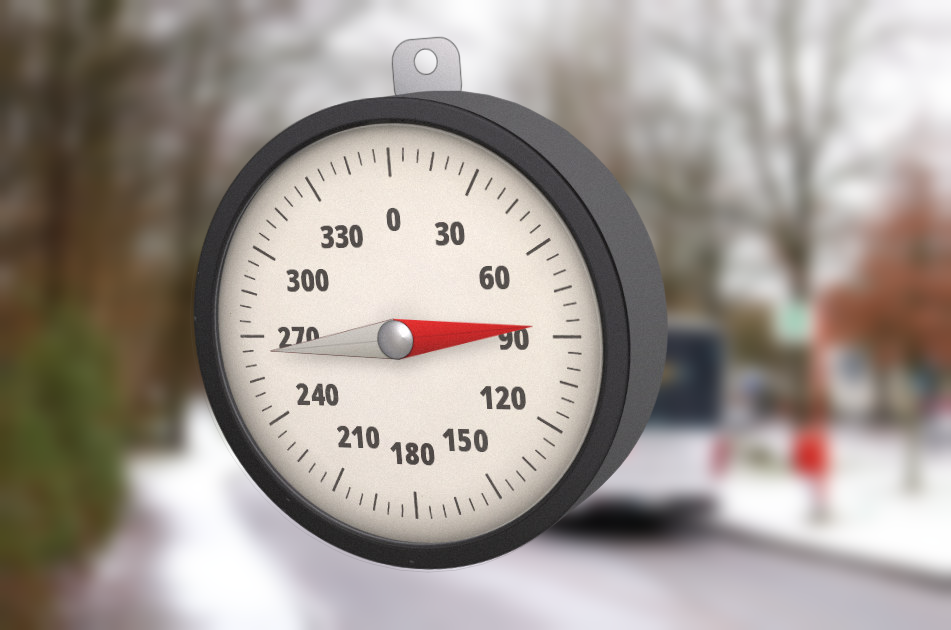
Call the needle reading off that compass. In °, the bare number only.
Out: 85
